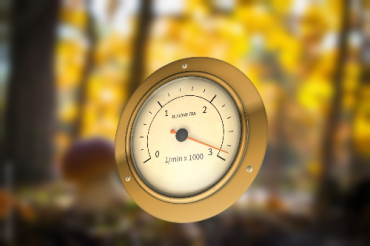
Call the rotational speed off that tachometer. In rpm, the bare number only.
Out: 2900
